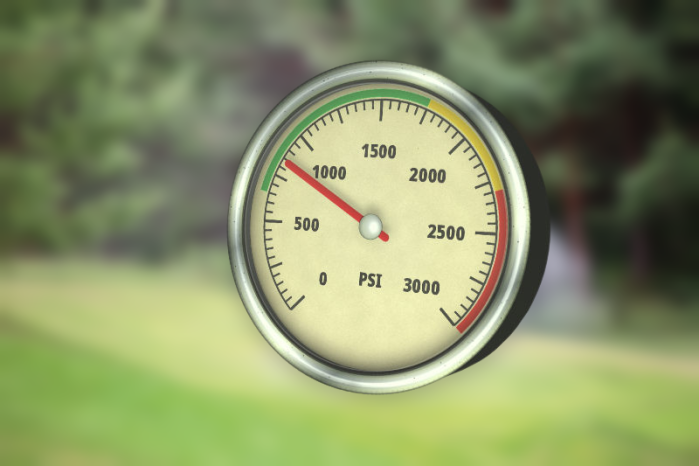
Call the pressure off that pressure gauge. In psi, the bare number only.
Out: 850
